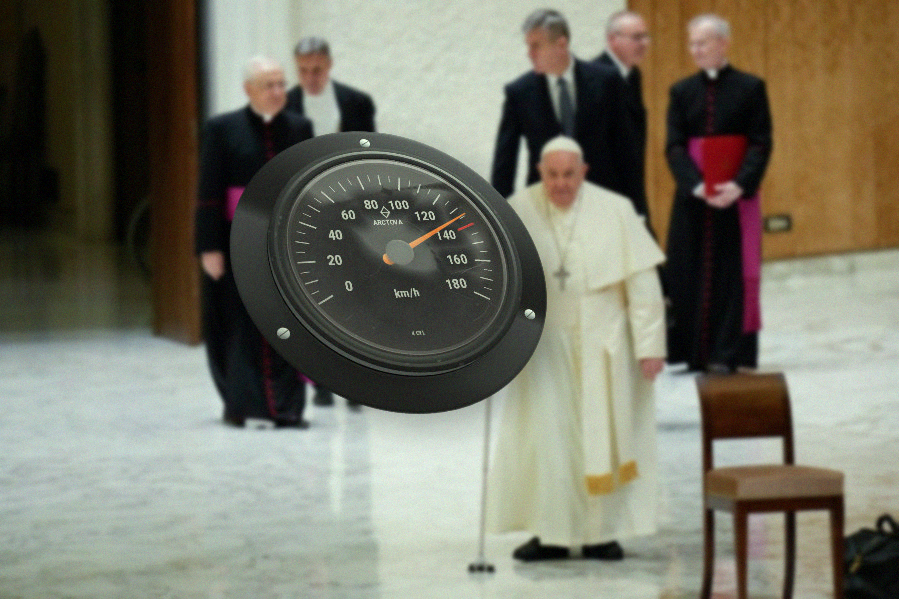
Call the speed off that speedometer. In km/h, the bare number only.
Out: 135
